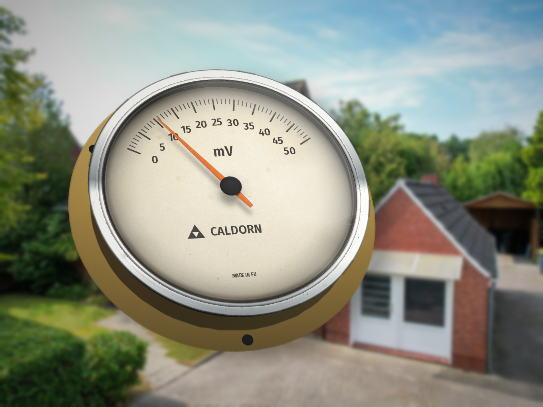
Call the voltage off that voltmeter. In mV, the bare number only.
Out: 10
